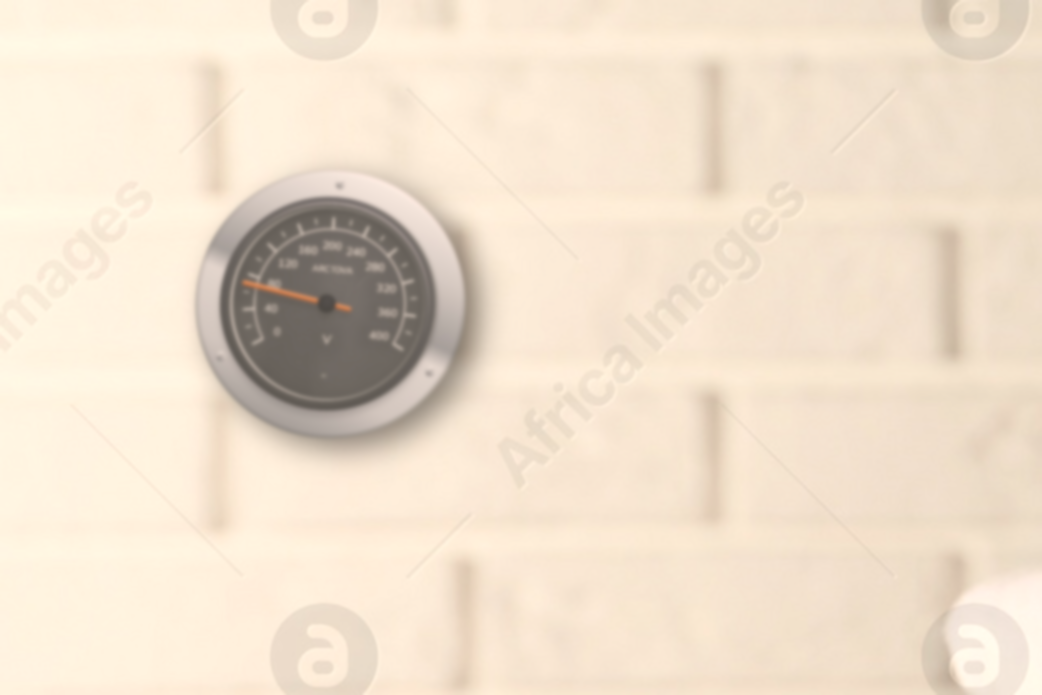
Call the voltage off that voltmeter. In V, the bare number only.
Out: 70
